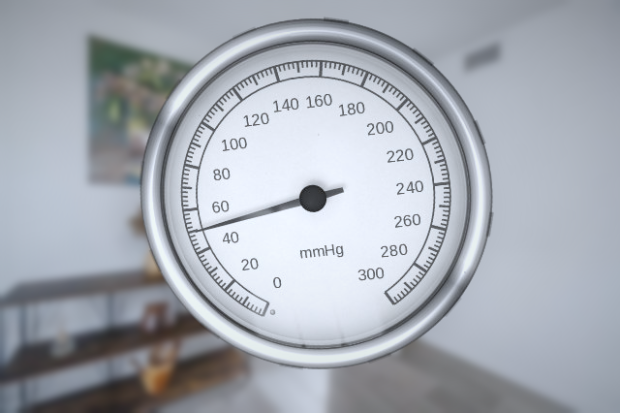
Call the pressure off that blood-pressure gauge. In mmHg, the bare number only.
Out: 50
